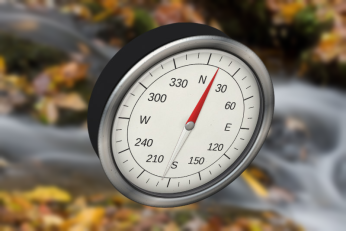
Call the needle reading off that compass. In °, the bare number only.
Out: 10
